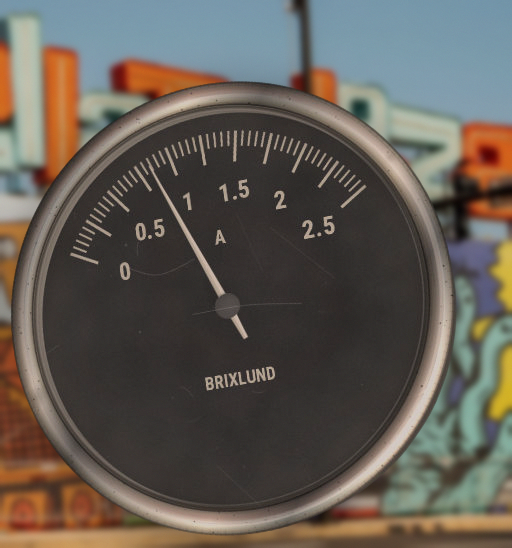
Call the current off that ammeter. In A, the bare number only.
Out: 0.85
